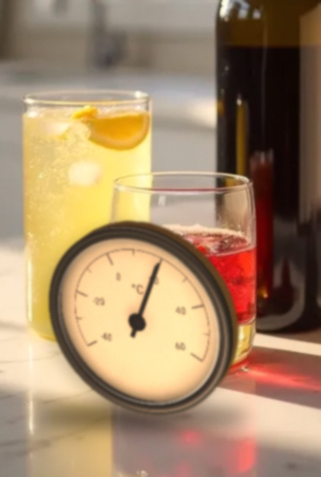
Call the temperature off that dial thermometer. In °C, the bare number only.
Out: 20
